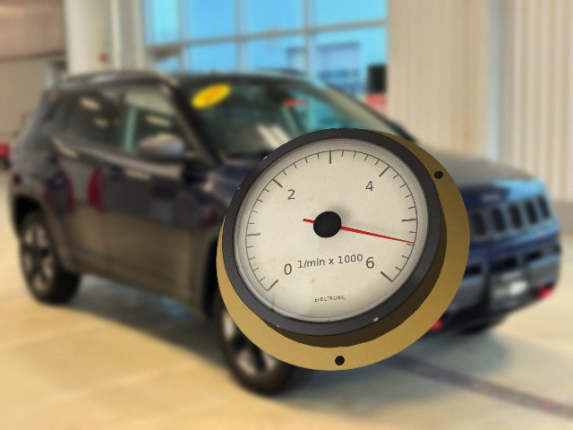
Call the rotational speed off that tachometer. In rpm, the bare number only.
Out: 5400
